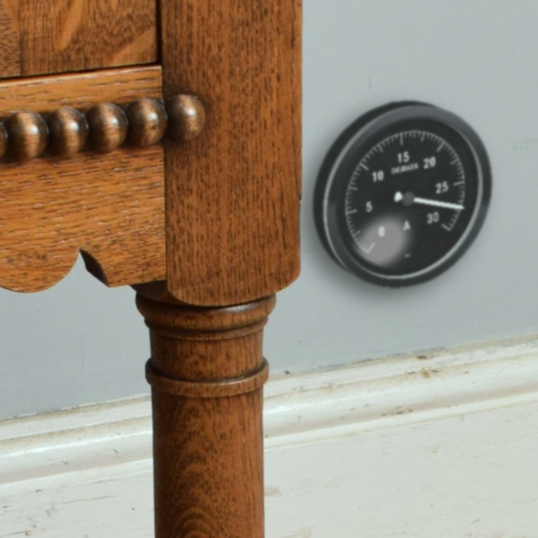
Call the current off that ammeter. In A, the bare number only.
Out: 27.5
